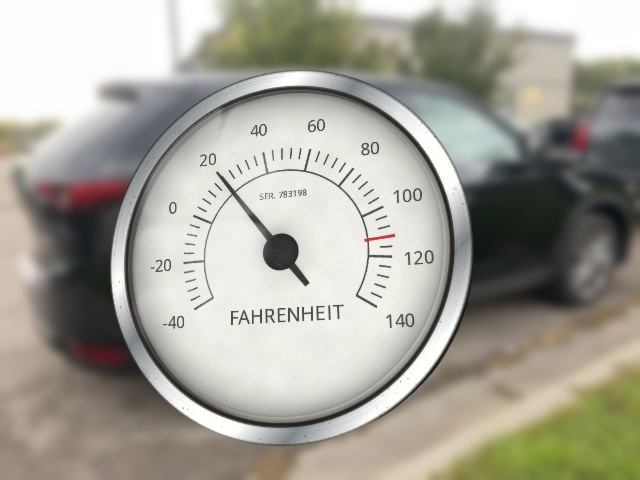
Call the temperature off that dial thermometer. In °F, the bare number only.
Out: 20
